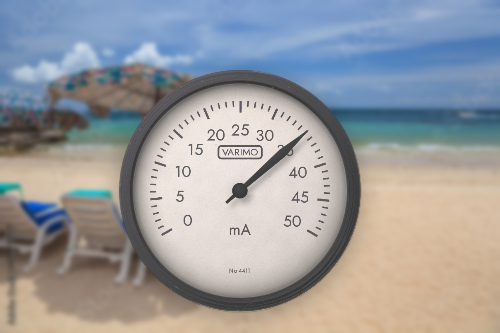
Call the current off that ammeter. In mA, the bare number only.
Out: 35
